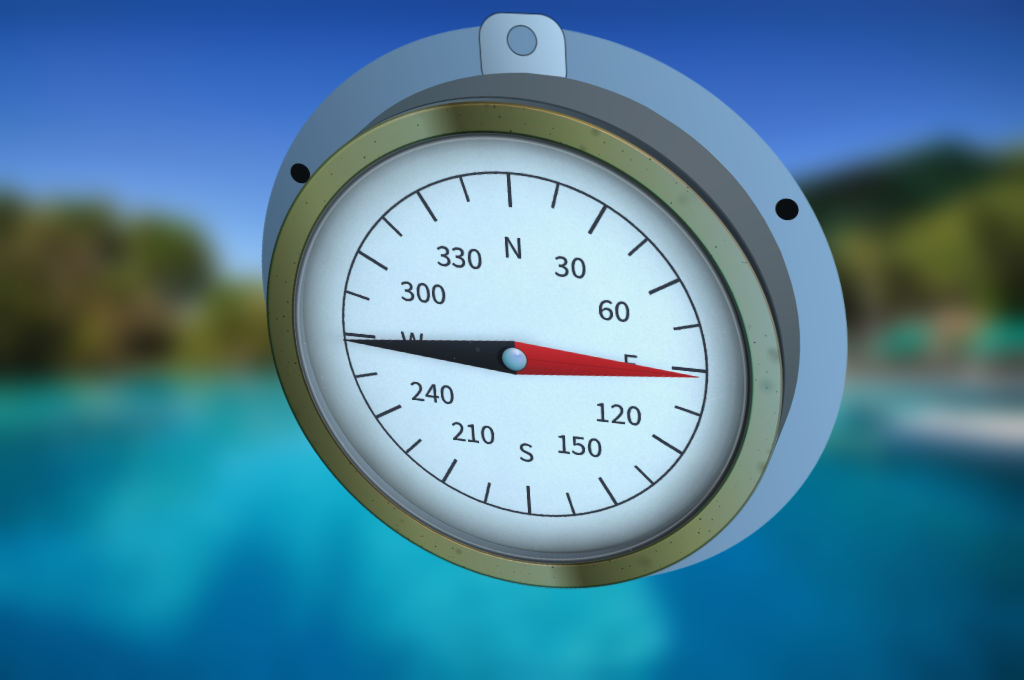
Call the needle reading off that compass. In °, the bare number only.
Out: 90
